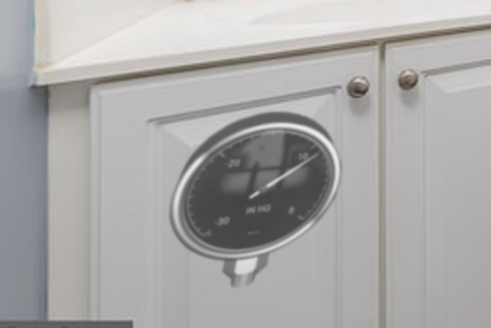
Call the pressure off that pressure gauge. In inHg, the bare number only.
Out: -9
